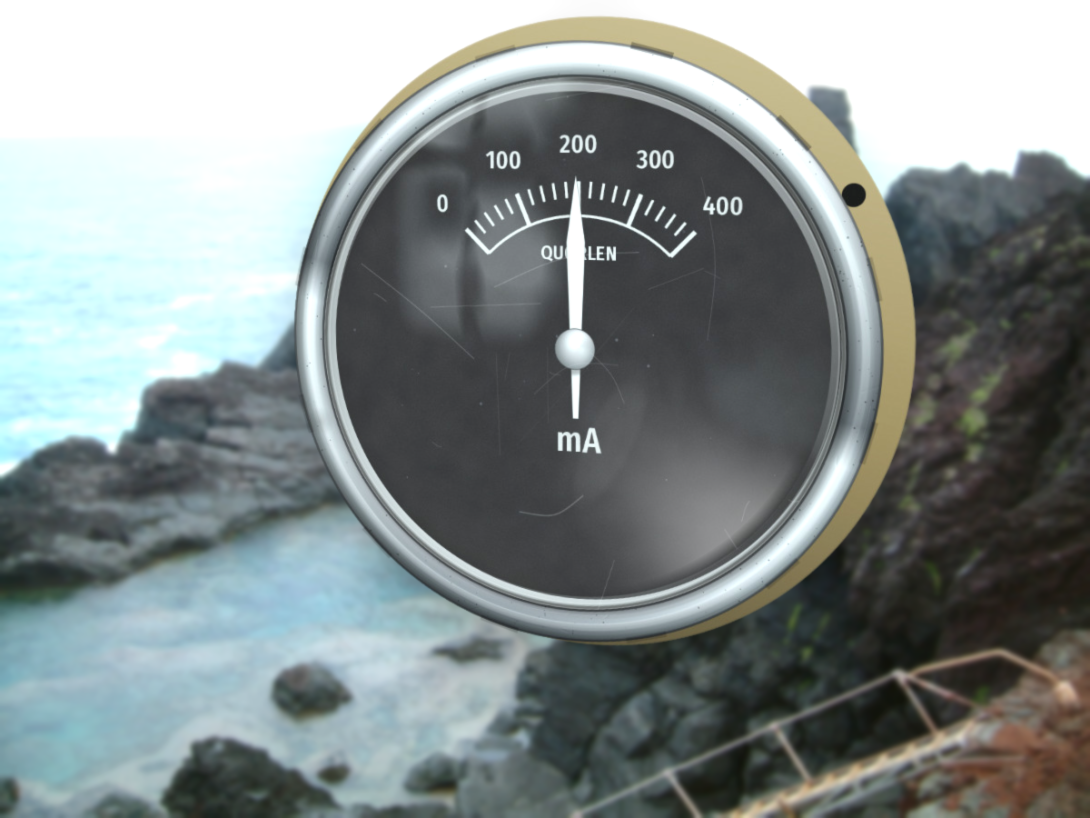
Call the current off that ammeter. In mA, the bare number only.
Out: 200
